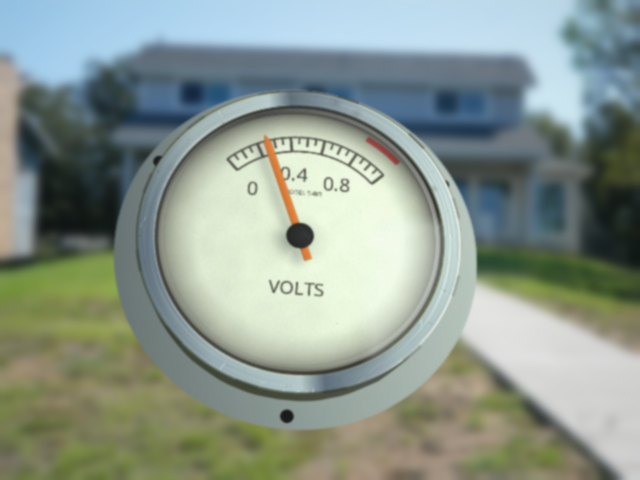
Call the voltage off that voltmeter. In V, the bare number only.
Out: 0.25
